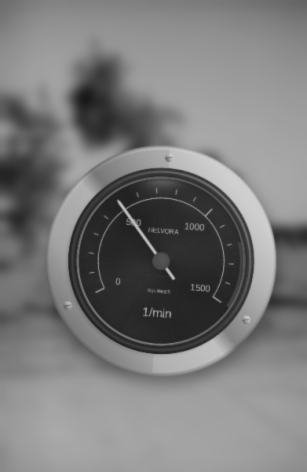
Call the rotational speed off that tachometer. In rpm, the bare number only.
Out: 500
